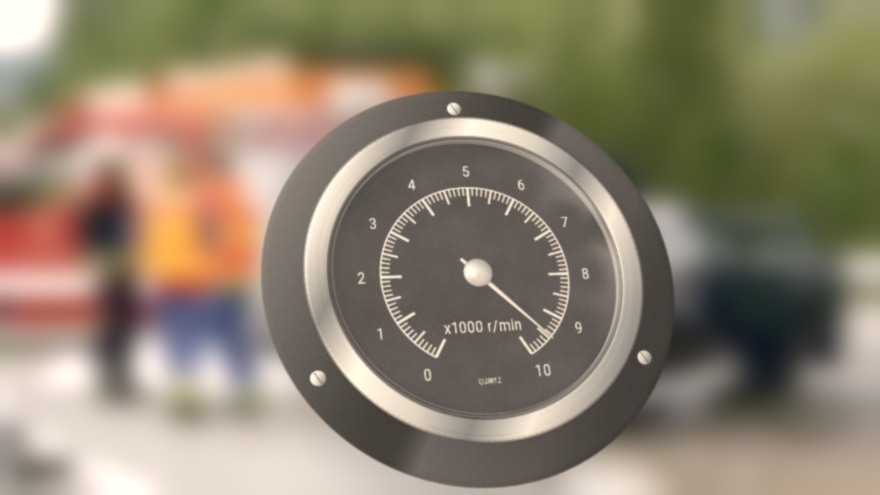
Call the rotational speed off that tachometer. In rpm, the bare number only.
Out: 9500
